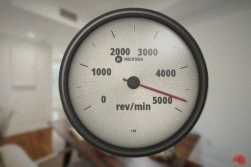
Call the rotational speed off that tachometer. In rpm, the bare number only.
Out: 4750
